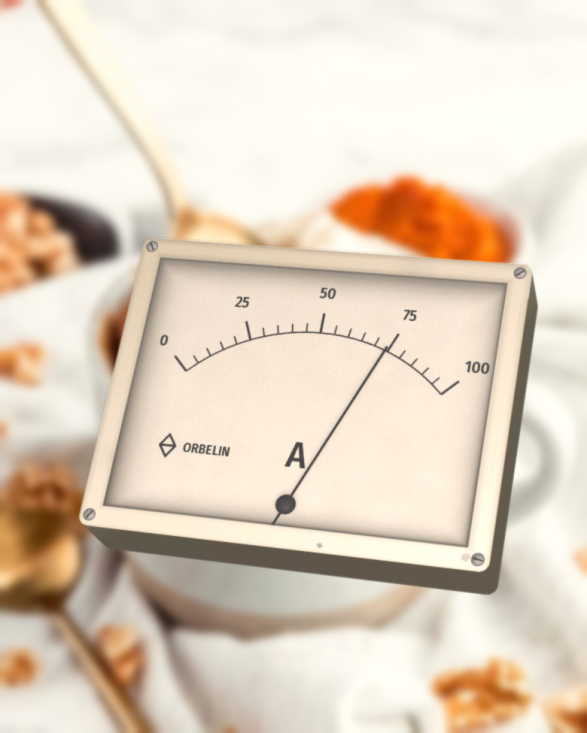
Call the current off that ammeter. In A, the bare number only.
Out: 75
